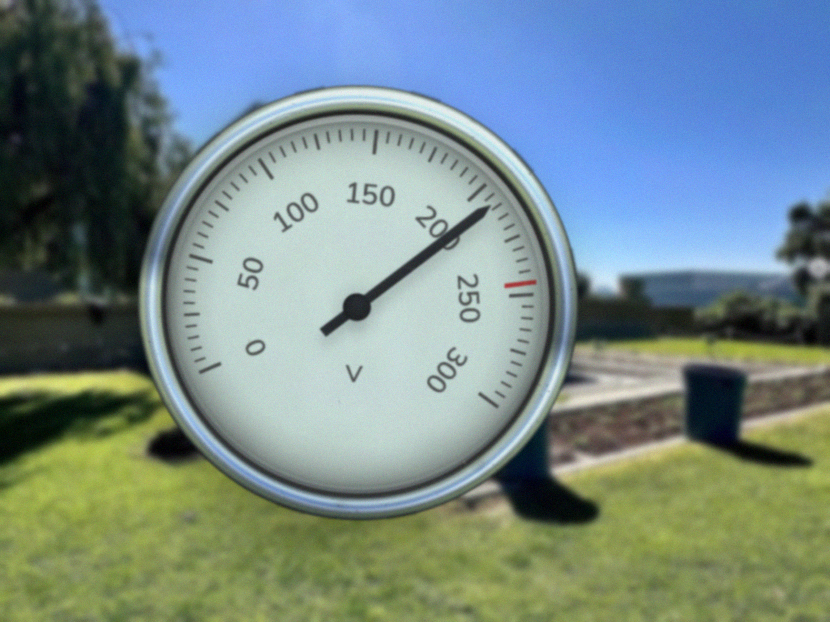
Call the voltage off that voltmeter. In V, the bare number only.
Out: 207.5
